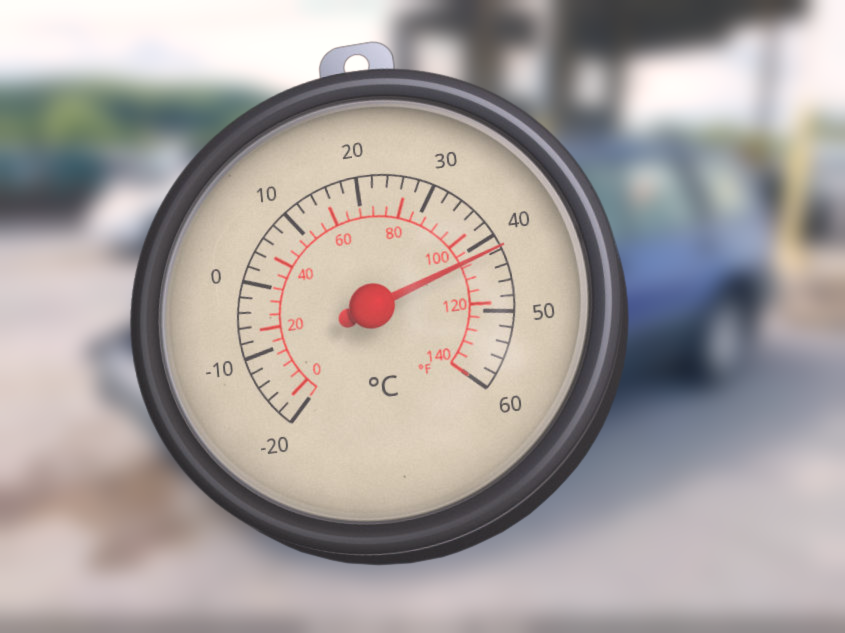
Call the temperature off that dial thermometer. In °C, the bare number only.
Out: 42
